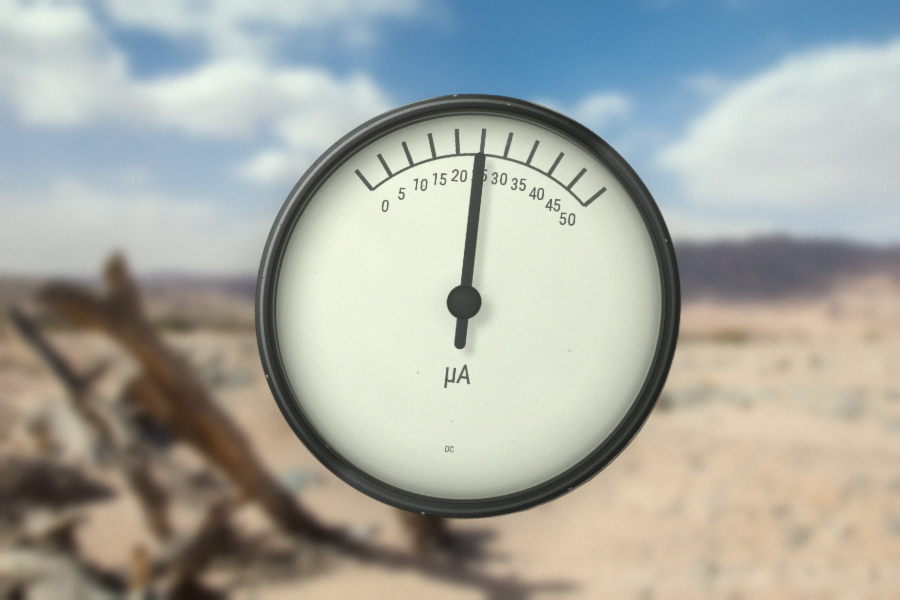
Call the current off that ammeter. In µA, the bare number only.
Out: 25
